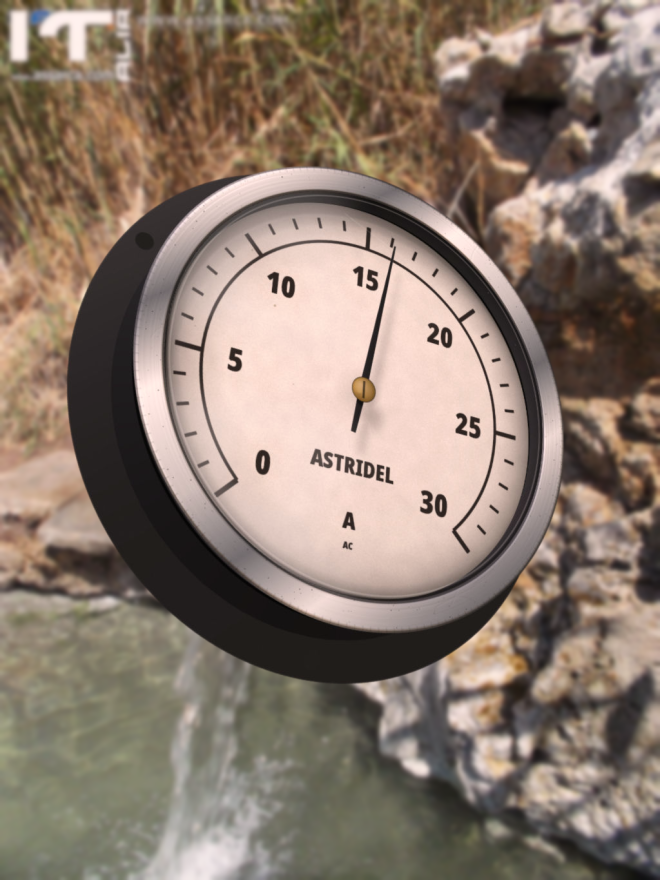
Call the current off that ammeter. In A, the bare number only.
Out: 16
